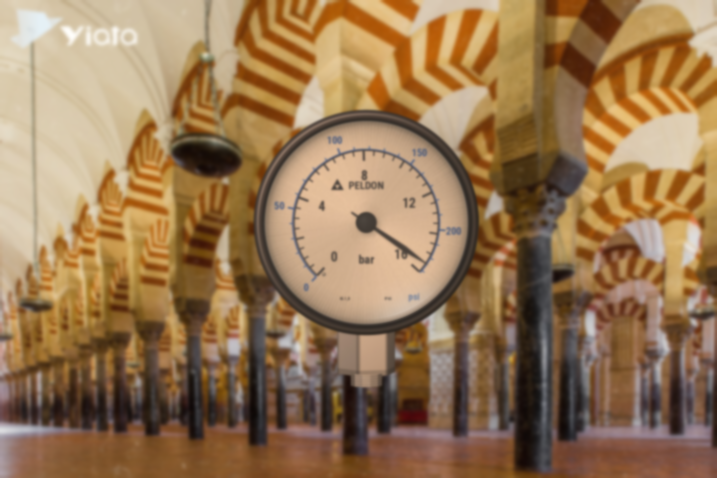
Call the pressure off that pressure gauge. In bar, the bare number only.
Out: 15.5
